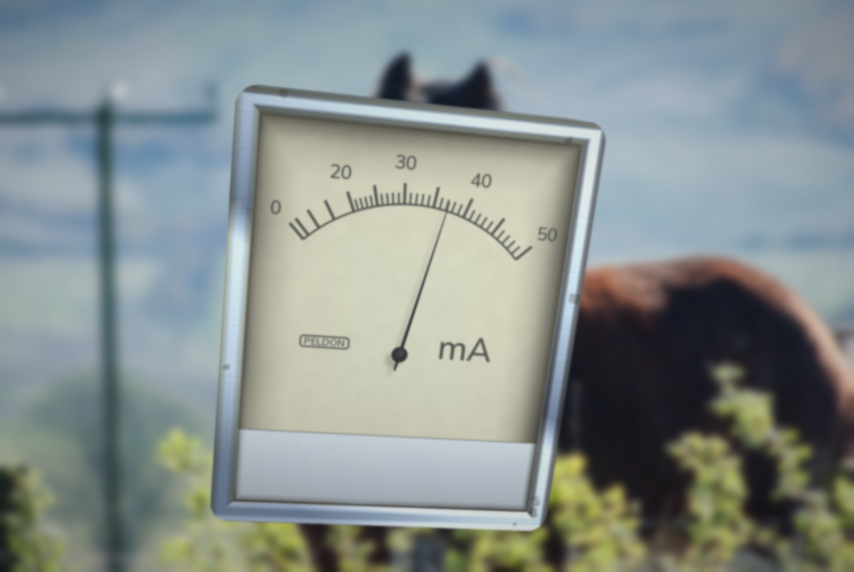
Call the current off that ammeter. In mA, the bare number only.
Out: 37
